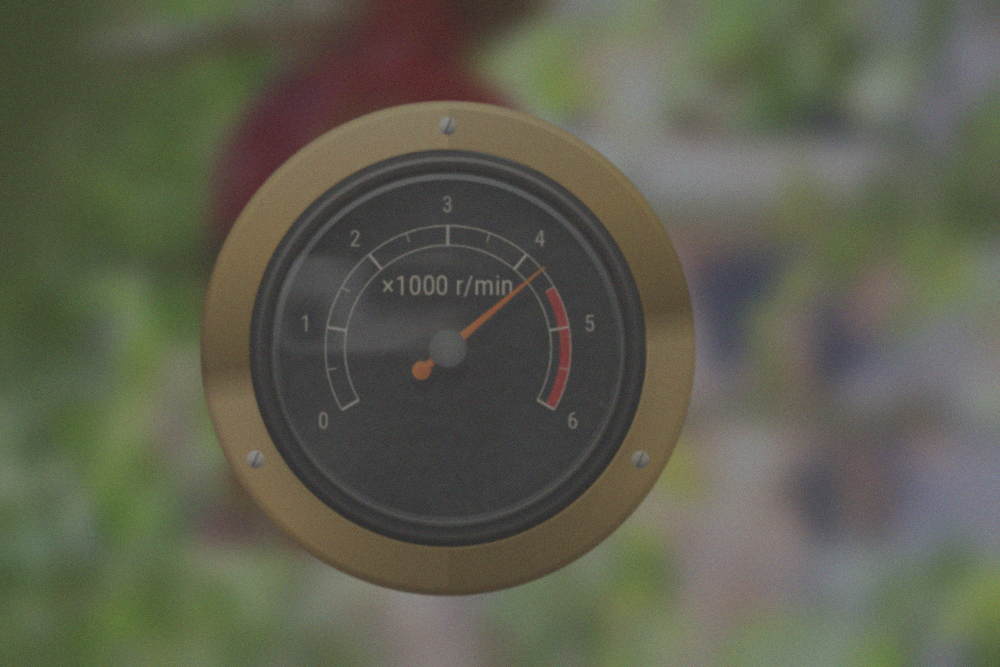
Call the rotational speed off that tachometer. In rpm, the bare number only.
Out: 4250
